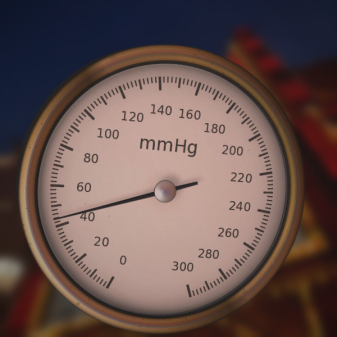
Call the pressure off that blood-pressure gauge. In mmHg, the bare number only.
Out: 44
